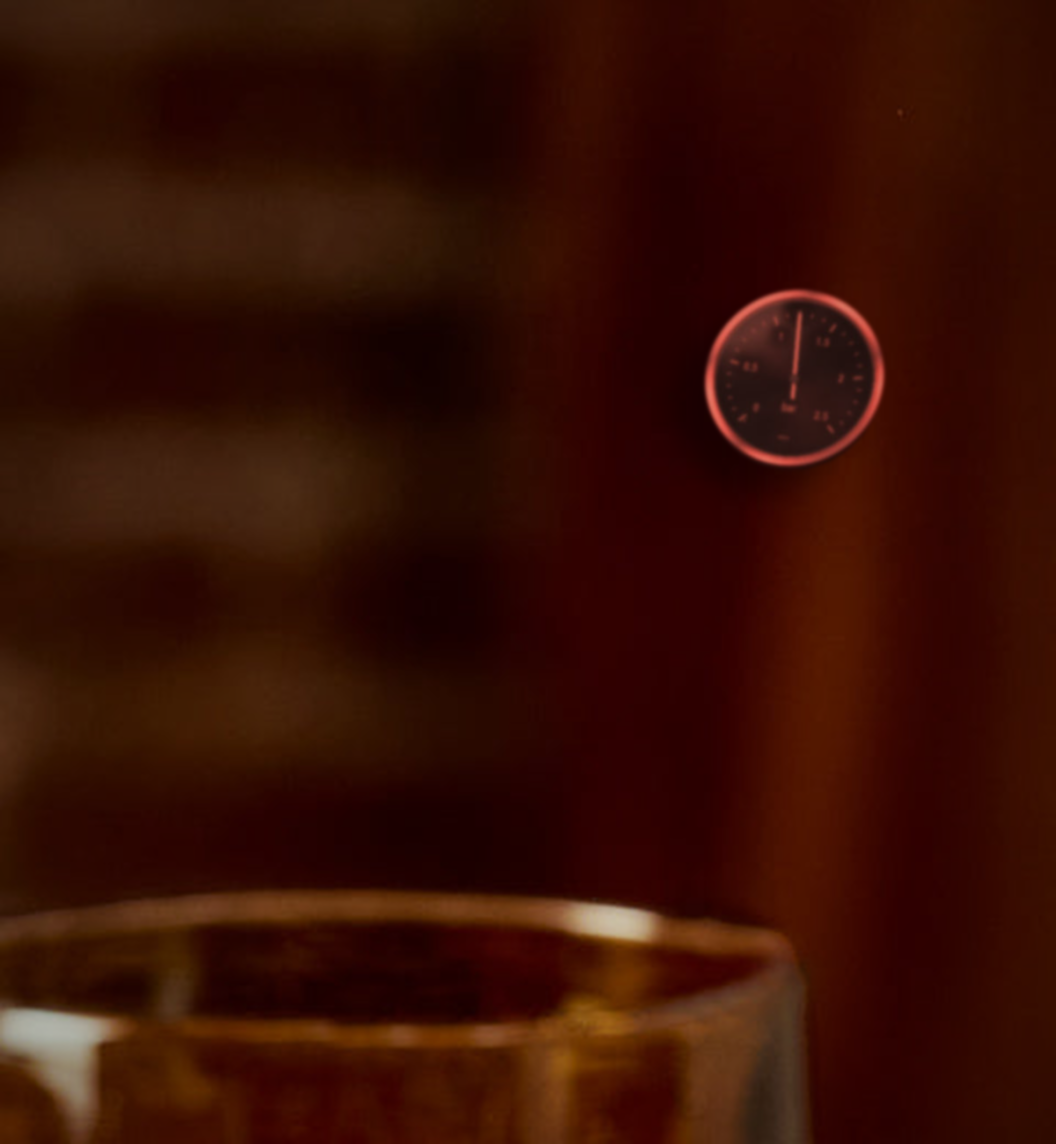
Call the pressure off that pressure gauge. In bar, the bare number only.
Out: 1.2
